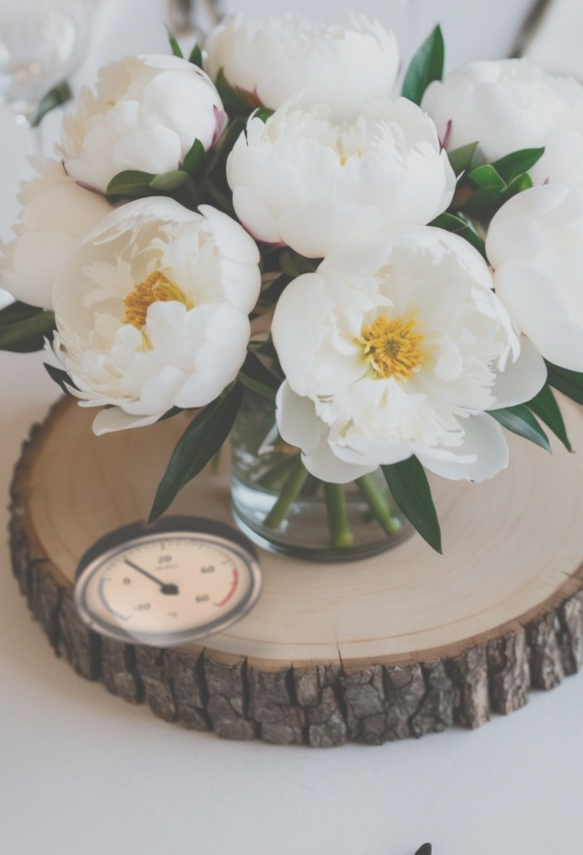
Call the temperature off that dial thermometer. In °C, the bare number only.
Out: 10
